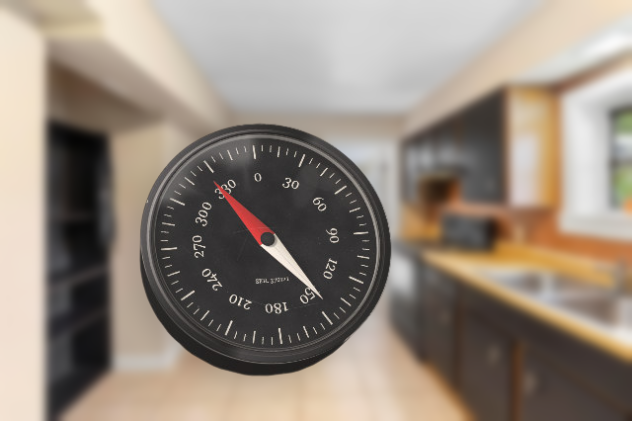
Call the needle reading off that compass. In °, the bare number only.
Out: 325
